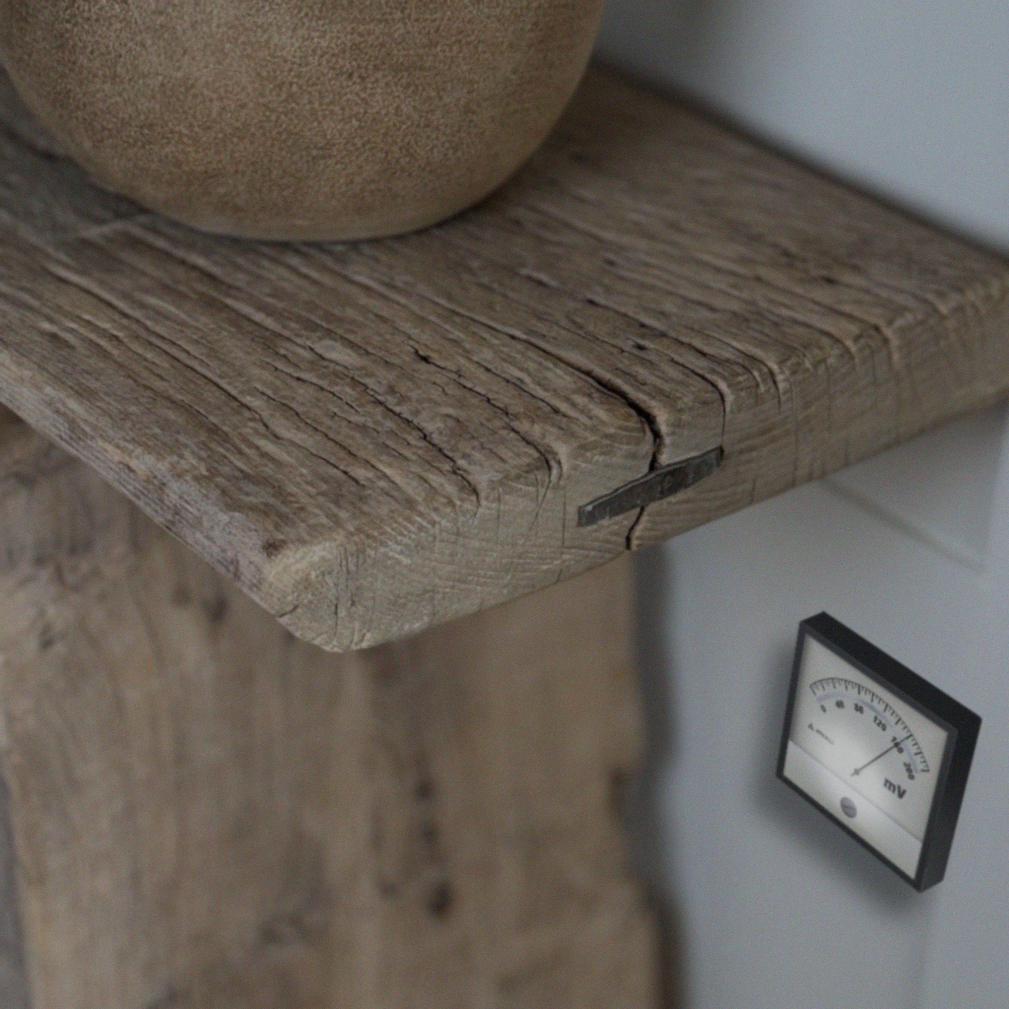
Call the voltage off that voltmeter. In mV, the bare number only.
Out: 160
